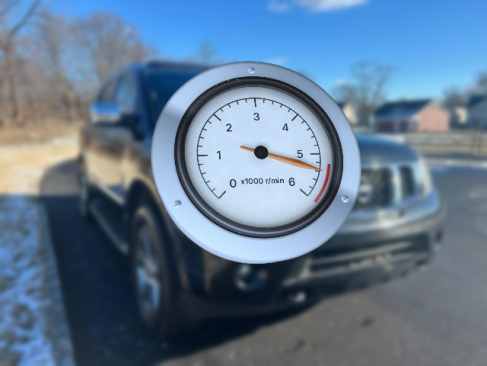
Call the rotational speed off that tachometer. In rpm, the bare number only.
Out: 5400
